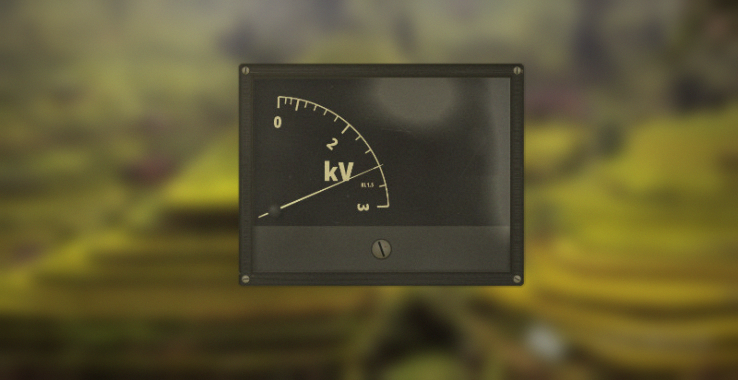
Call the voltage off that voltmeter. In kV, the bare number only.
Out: 2.6
